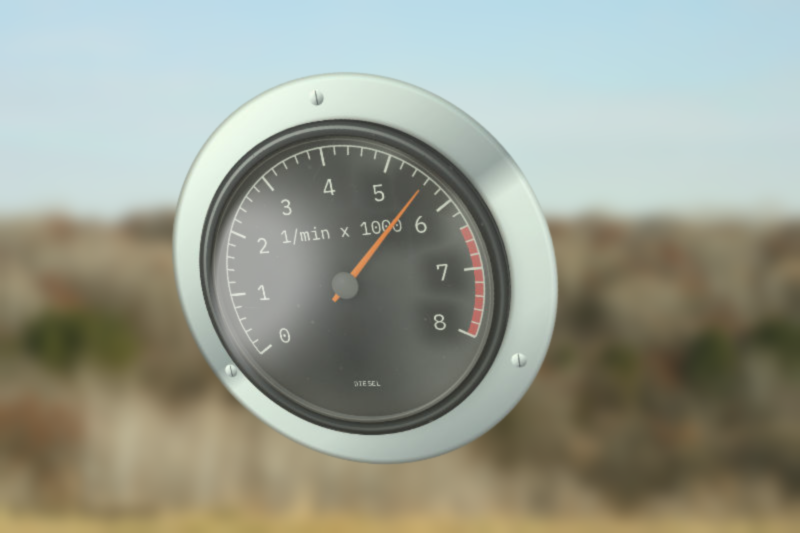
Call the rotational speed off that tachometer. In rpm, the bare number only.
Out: 5600
